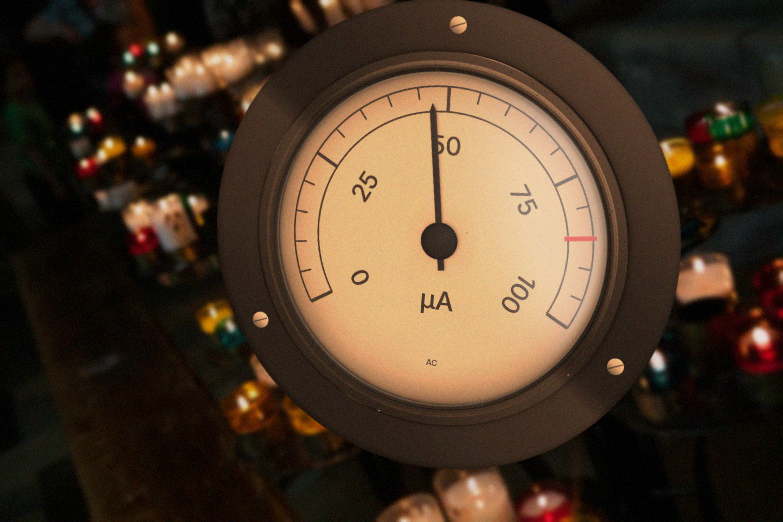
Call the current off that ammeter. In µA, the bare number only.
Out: 47.5
